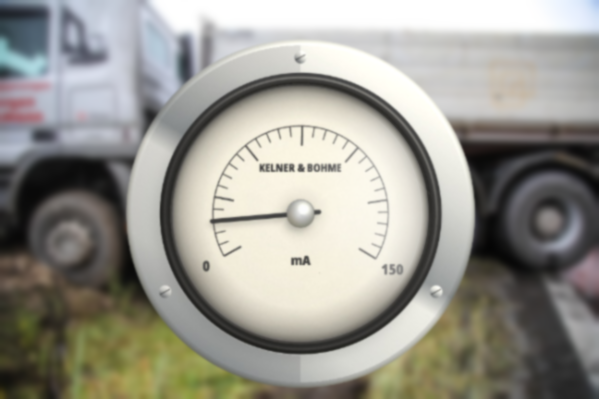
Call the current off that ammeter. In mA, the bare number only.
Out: 15
